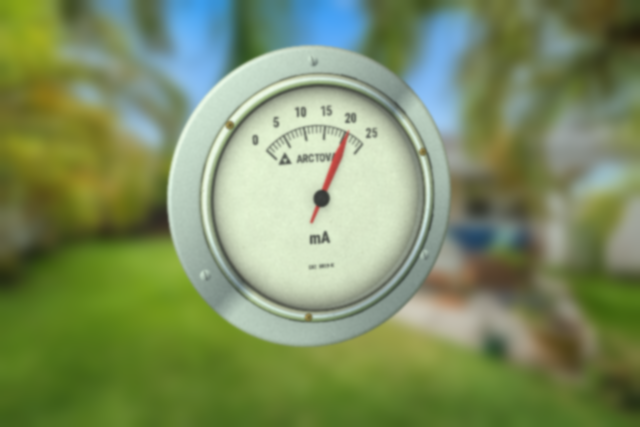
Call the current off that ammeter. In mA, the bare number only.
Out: 20
